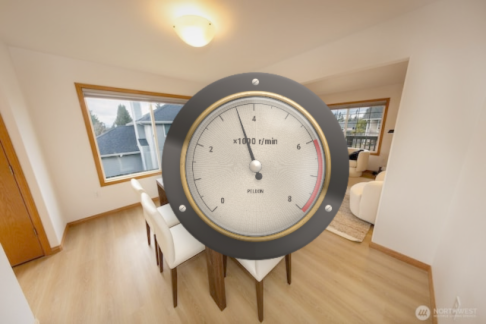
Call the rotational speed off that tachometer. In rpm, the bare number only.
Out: 3500
